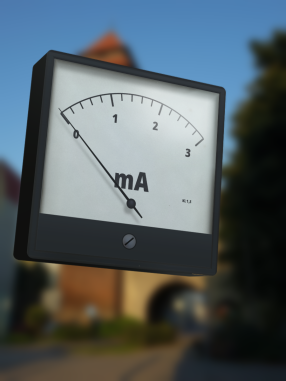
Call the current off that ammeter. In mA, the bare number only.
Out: 0
